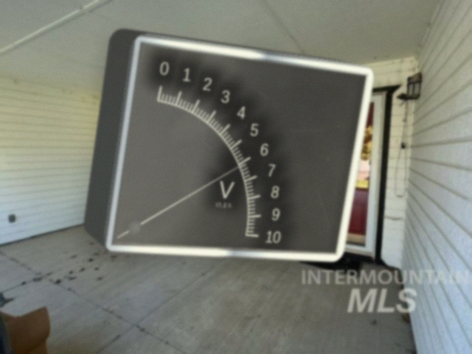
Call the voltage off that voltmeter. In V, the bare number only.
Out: 6
